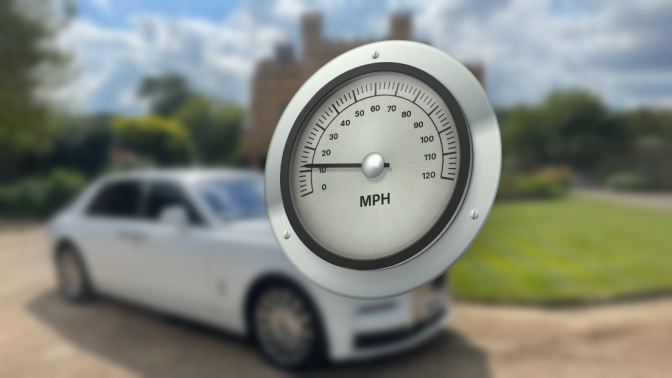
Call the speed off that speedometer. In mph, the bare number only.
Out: 12
